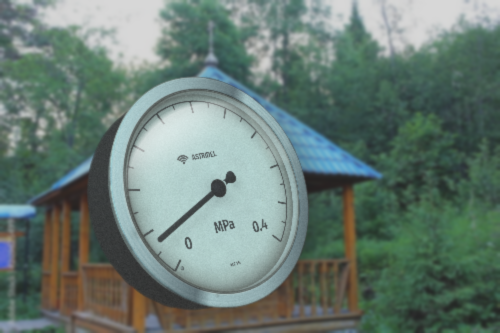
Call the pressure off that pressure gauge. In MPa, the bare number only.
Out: 0.03
